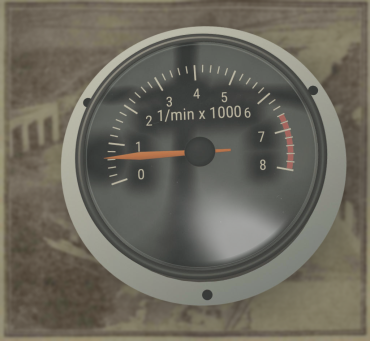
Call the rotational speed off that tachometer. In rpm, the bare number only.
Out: 600
